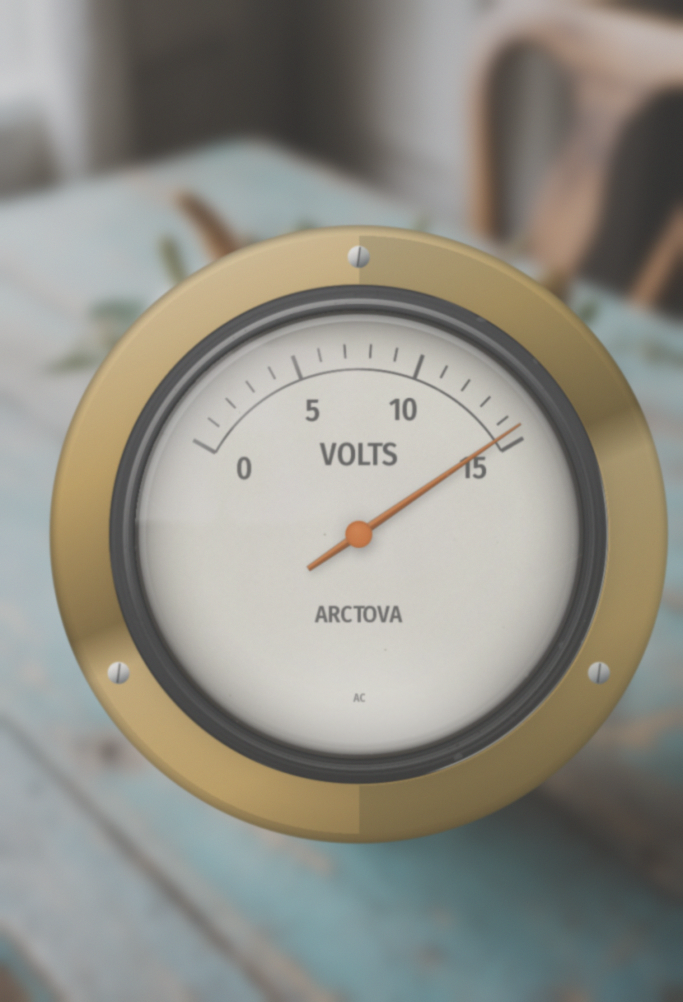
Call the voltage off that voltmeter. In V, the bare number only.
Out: 14.5
